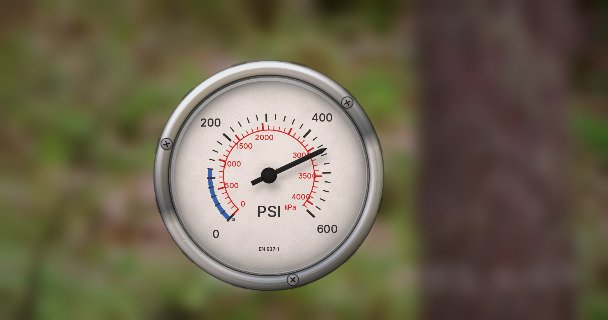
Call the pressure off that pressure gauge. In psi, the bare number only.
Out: 450
